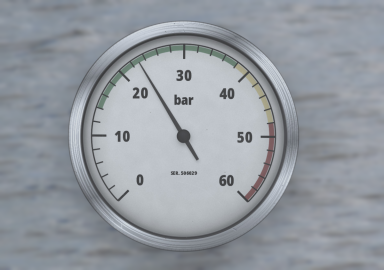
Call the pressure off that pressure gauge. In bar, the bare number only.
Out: 23
